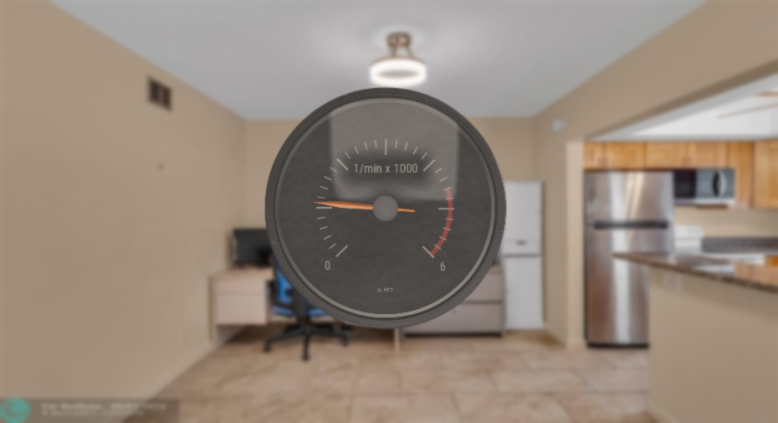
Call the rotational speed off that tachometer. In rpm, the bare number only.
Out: 1100
